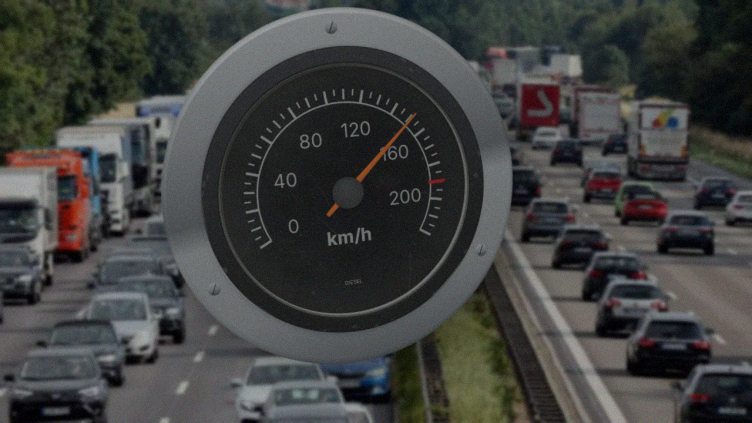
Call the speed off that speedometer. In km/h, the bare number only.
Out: 150
